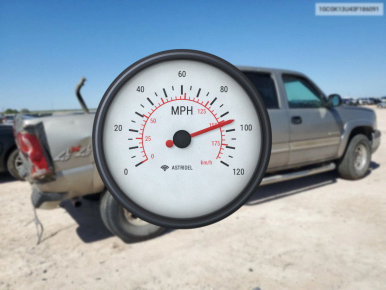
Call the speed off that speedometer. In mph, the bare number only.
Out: 95
